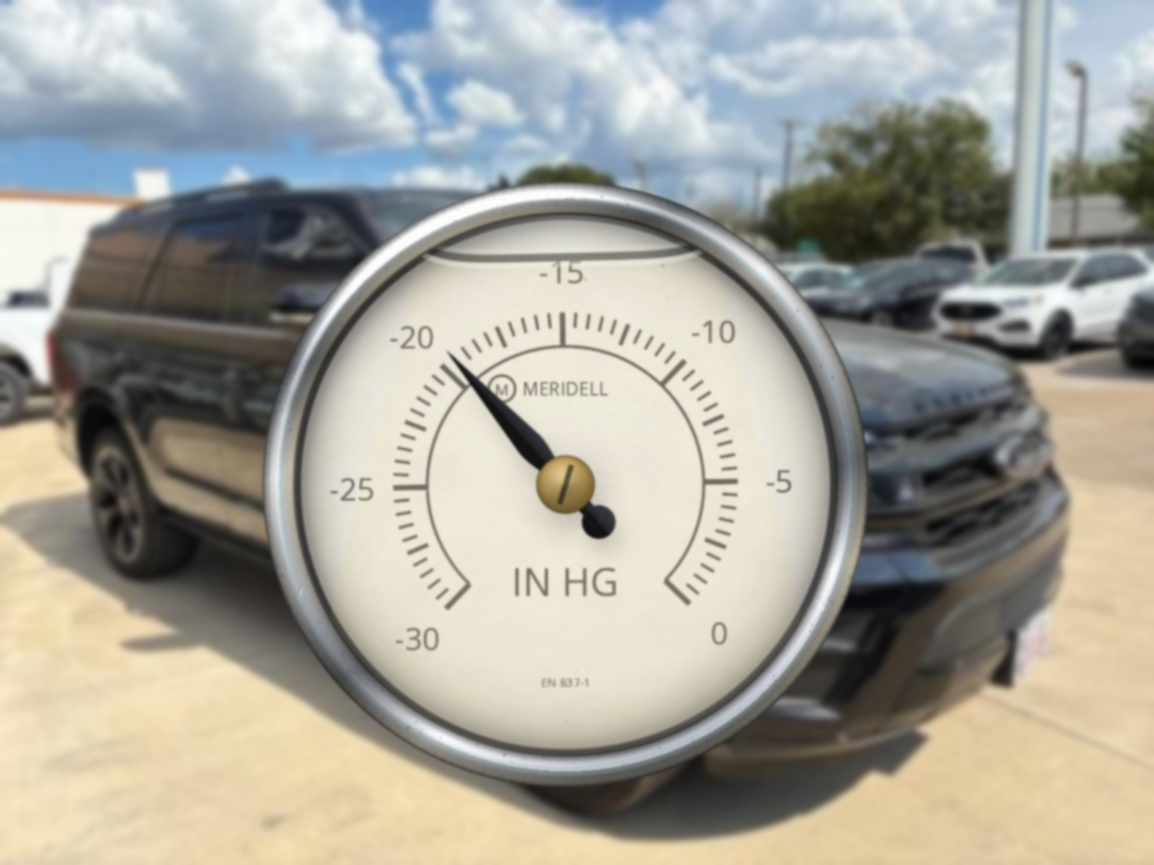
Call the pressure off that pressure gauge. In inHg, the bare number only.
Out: -19.5
